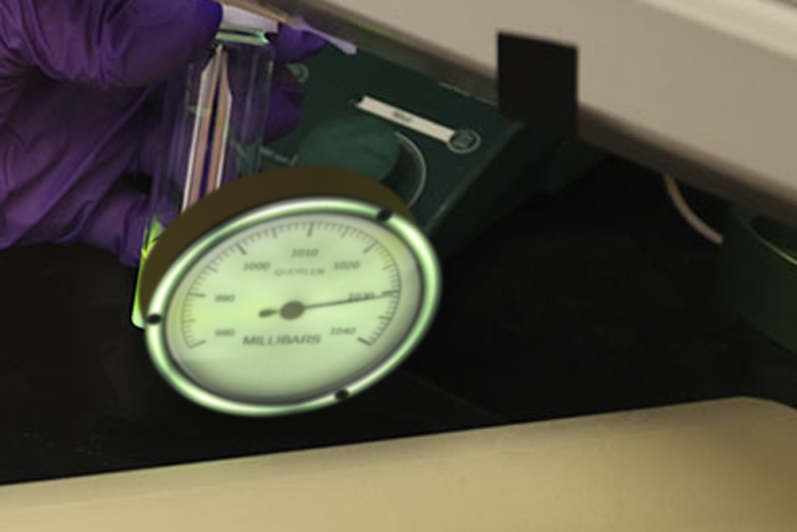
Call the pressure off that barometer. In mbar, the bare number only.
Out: 1030
